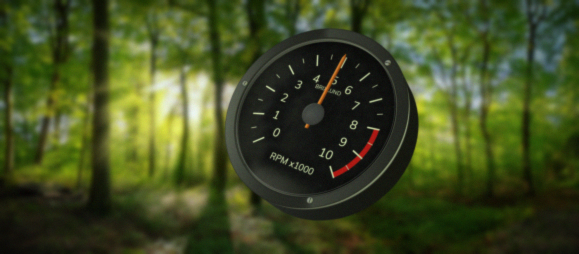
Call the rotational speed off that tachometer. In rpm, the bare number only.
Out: 5000
